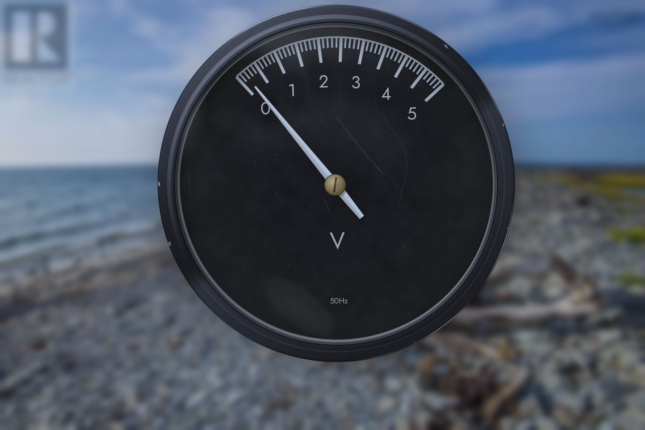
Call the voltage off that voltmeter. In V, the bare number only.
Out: 0.2
